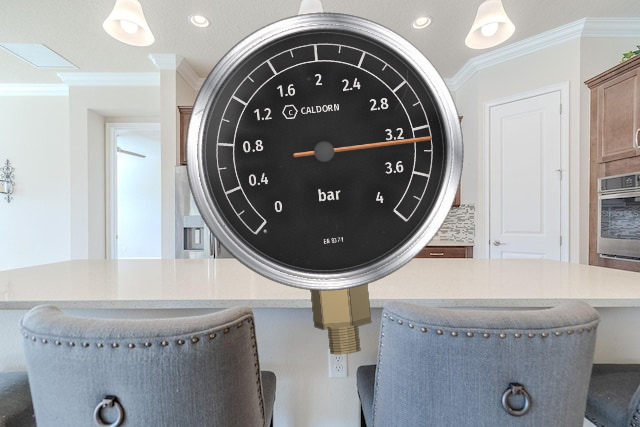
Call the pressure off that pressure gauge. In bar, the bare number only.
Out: 3.3
